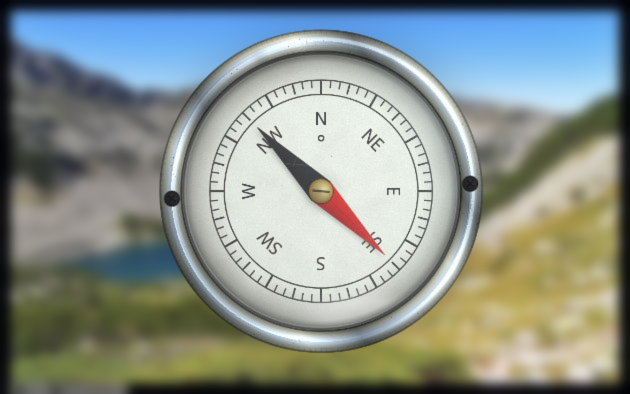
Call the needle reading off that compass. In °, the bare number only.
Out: 135
